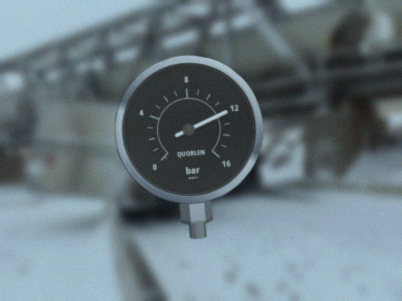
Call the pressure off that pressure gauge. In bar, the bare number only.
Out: 12
